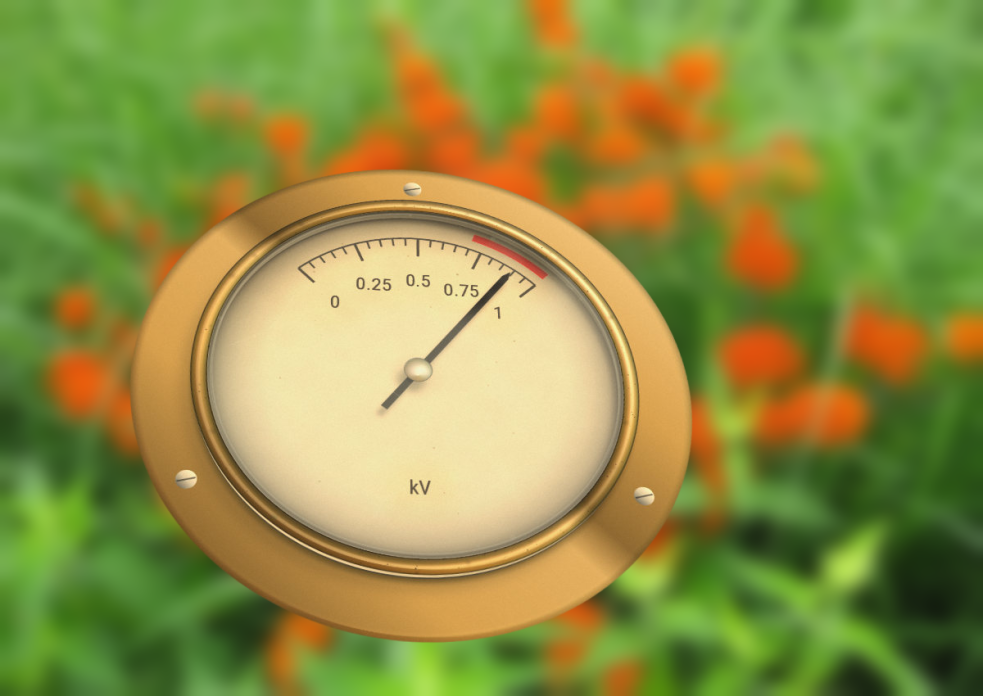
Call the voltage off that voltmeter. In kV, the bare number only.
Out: 0.9
